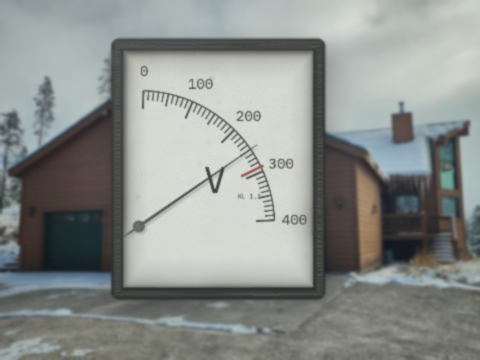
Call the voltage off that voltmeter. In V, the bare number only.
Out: 250
